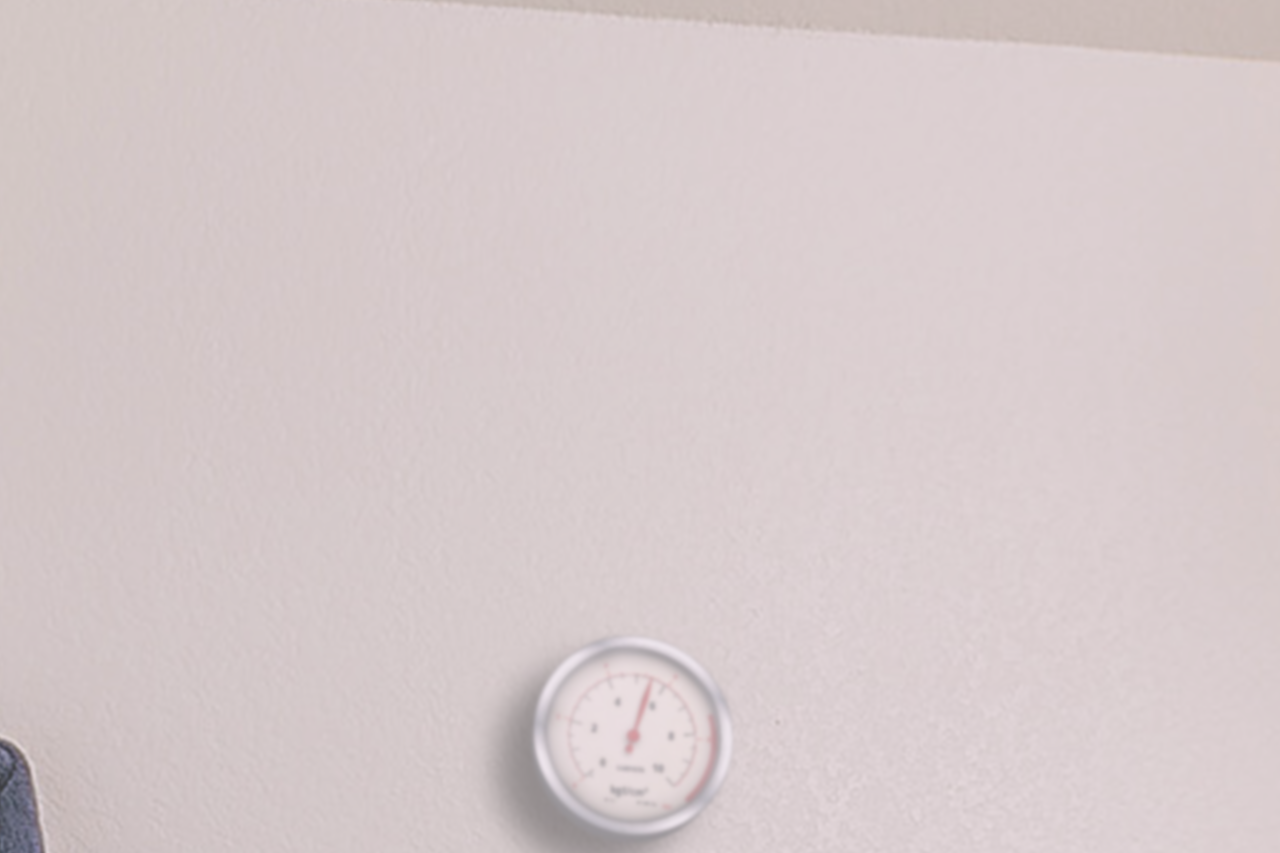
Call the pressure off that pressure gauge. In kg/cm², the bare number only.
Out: 5.5
